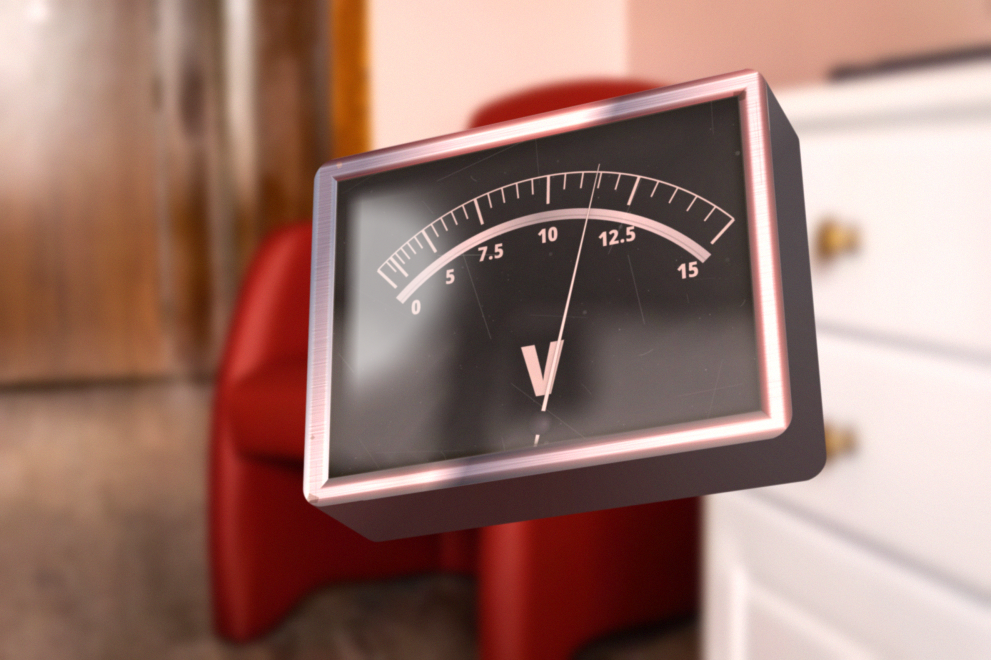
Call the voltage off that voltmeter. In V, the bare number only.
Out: 11.5
